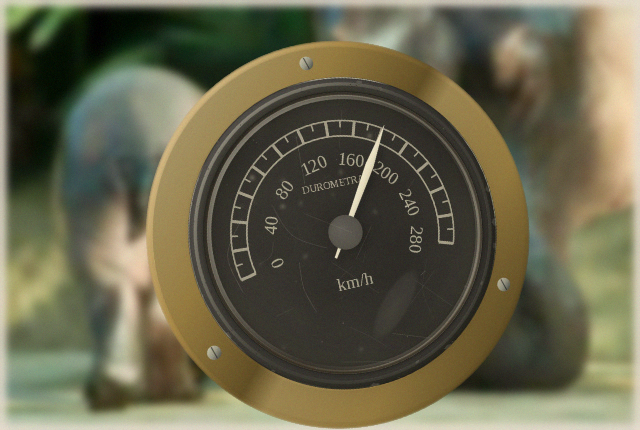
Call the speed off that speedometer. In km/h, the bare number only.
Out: 180
